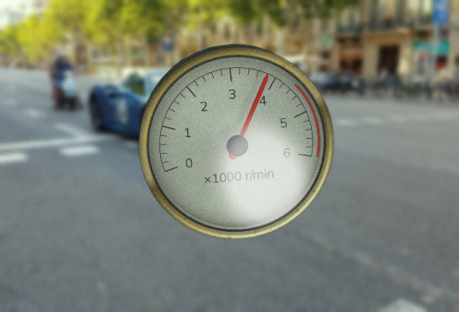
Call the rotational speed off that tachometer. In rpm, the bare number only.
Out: 3800
